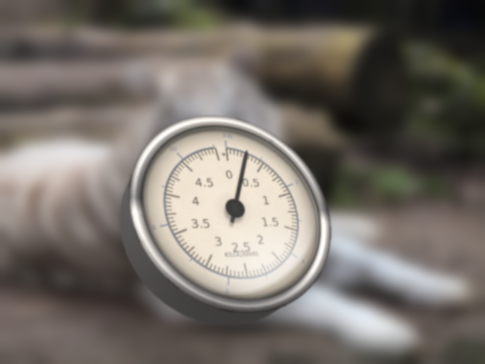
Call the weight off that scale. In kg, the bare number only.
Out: 0.25
